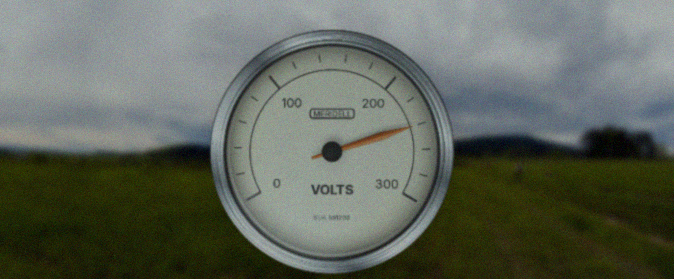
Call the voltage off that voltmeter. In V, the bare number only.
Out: 240
